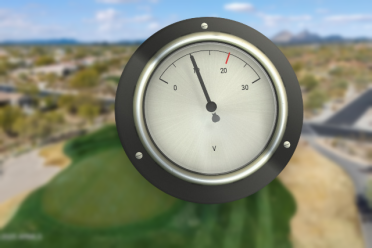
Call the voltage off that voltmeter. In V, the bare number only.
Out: 10
